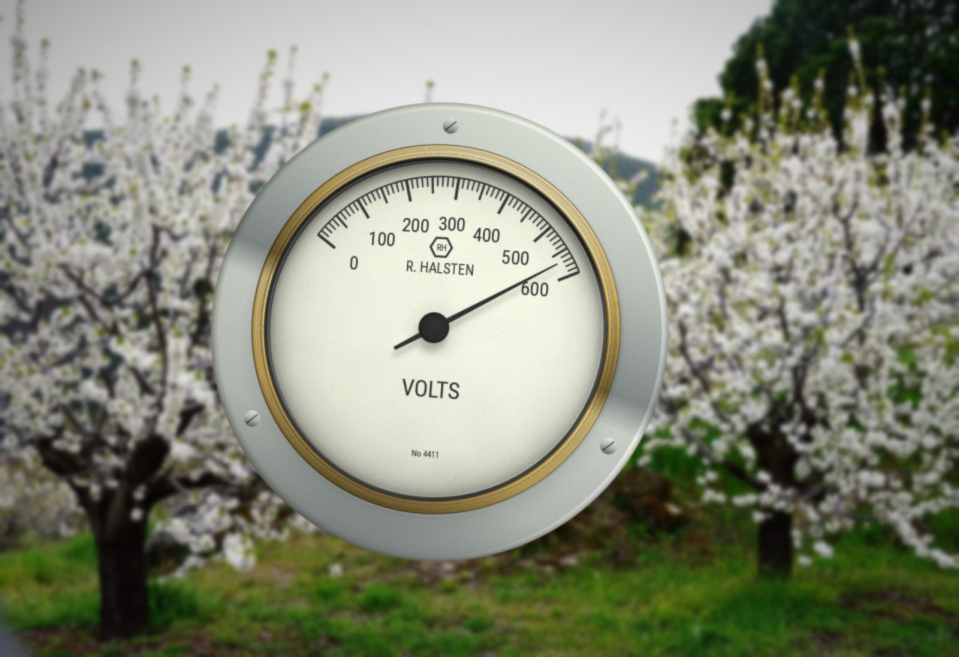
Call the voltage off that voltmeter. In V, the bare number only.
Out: 570
